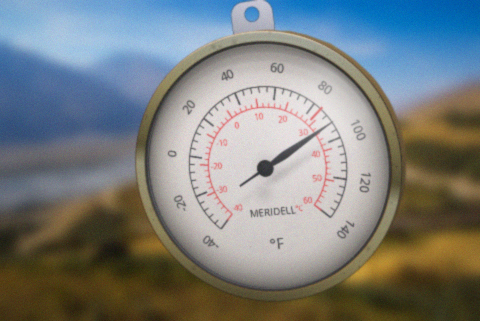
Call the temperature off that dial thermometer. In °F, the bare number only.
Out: 92
